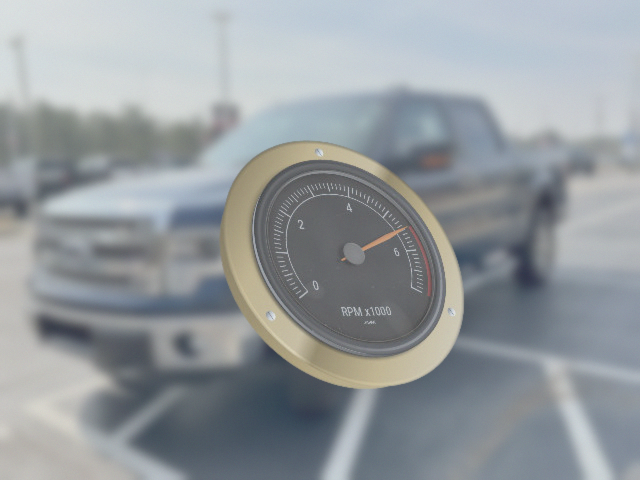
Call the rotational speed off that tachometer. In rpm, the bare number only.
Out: 5500
